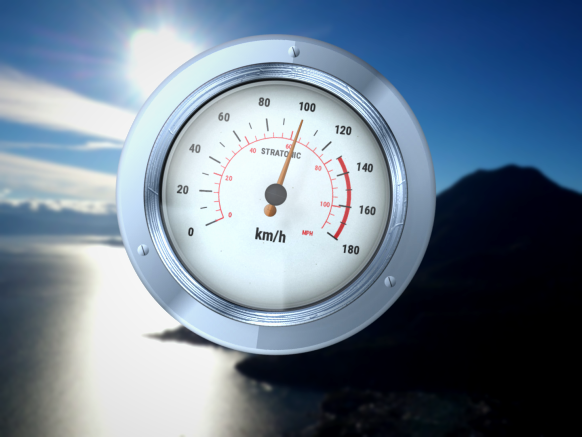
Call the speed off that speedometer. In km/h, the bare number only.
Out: 100
